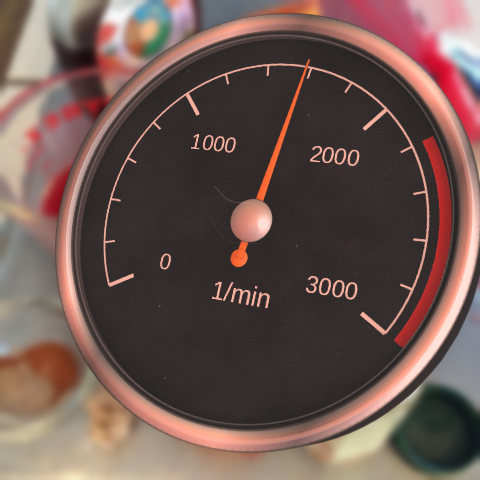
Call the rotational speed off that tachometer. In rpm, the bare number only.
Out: 1600
